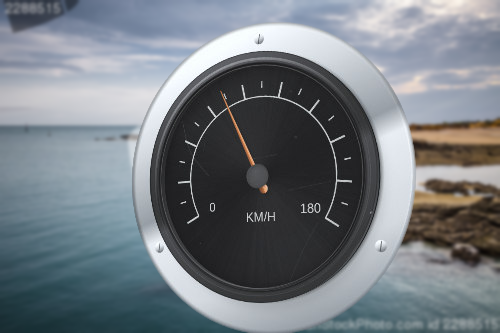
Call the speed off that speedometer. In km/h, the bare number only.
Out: 70
